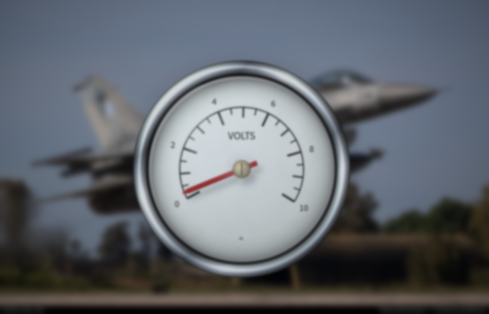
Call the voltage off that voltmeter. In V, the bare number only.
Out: 0.25
